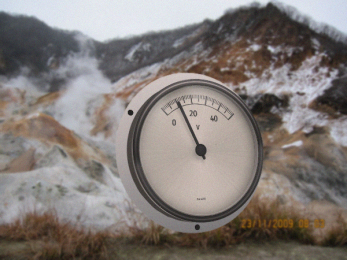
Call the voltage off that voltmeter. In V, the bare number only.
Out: 10
